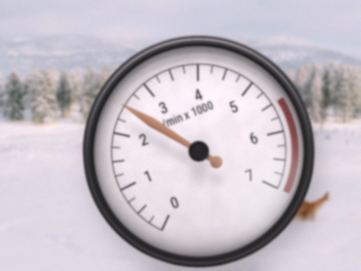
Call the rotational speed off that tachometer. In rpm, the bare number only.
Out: 2500
